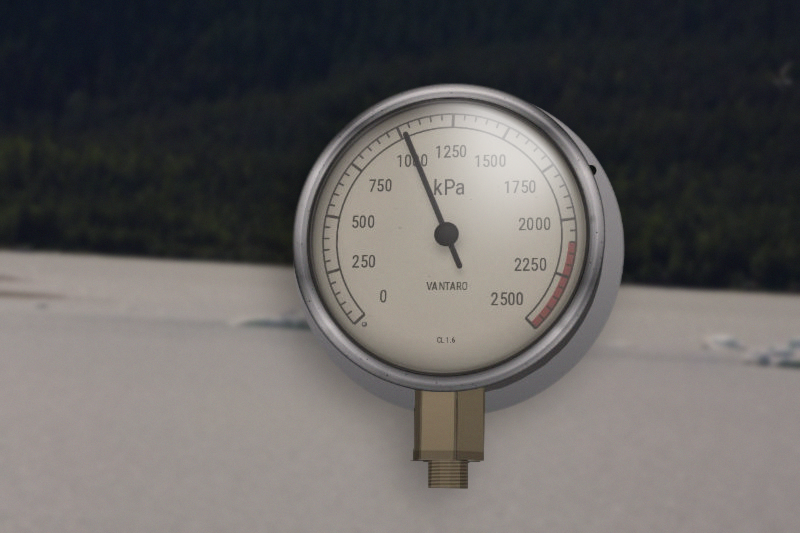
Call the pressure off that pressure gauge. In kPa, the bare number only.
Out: 1025
